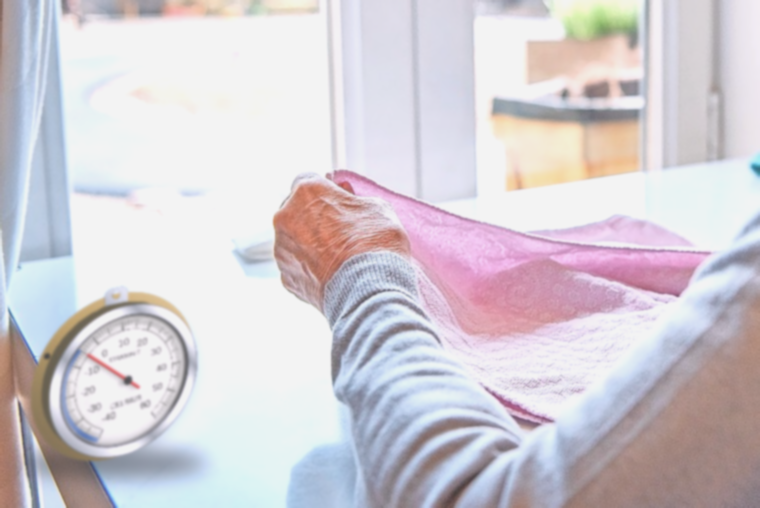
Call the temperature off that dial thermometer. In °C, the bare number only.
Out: -5
